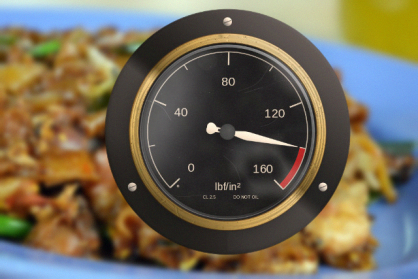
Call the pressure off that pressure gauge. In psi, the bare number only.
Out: 140
